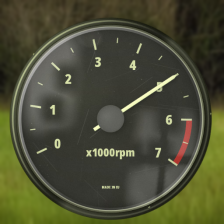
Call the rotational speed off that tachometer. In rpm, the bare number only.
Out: 5000
